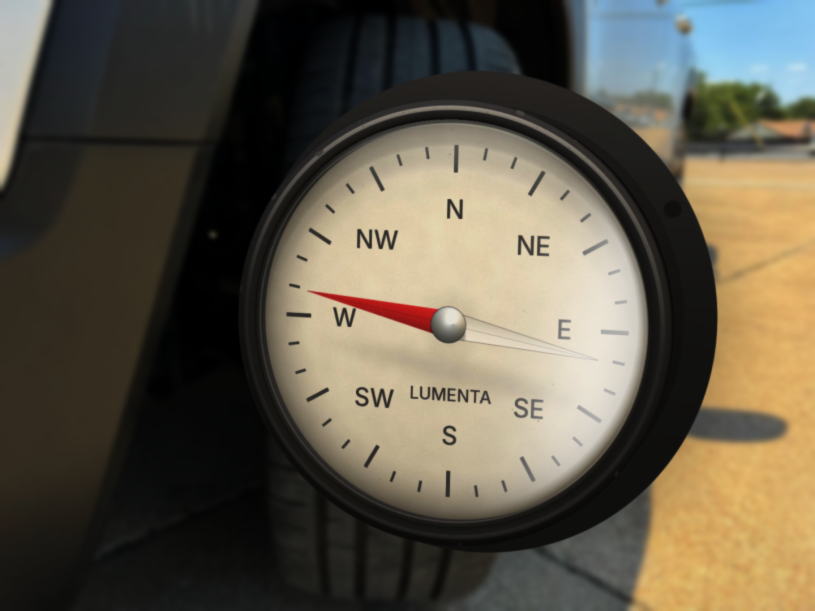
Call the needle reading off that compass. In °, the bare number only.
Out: 280
